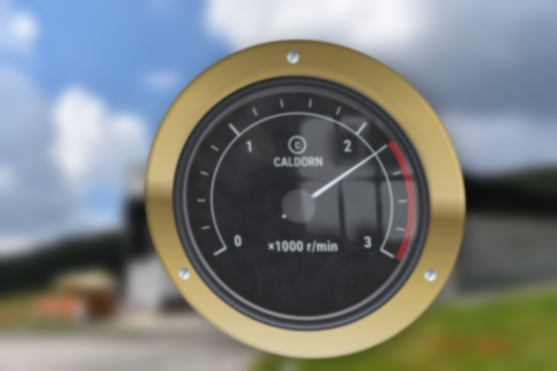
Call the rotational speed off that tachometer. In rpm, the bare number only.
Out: 2200
